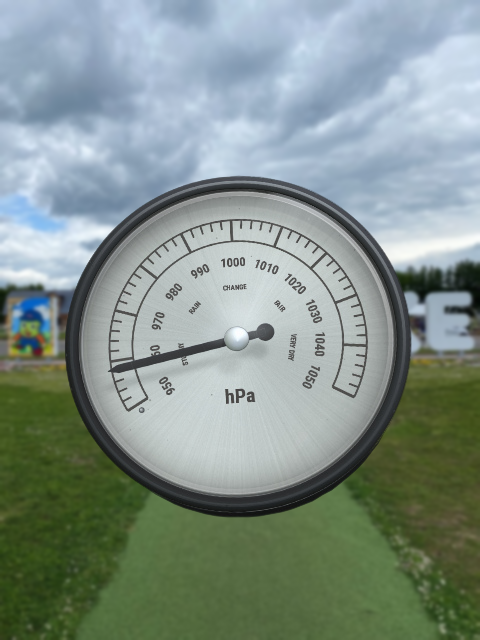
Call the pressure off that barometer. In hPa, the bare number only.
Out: 958
